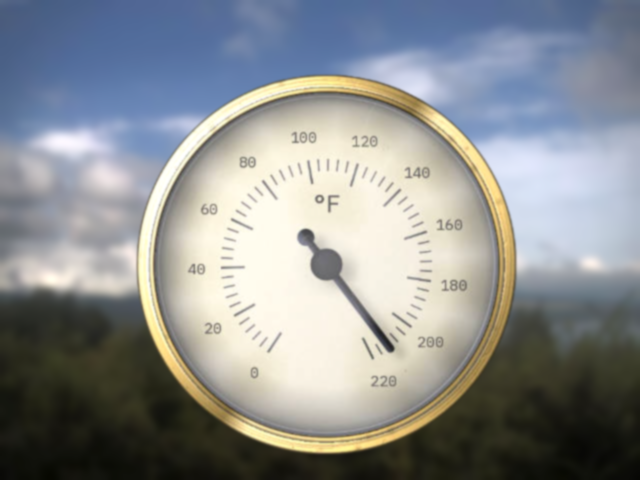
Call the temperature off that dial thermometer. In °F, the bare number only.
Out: 212
